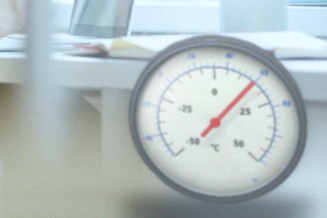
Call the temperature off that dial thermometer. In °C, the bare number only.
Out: 15
